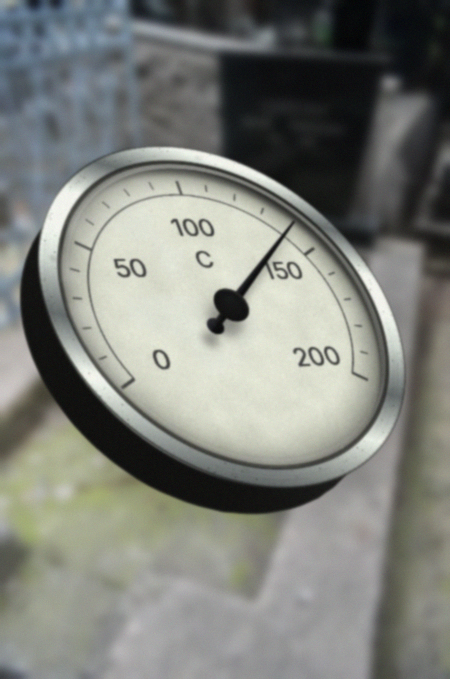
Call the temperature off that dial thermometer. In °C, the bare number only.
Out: 140
